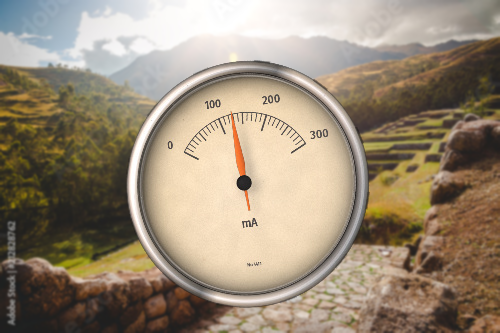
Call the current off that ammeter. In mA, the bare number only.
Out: 130
